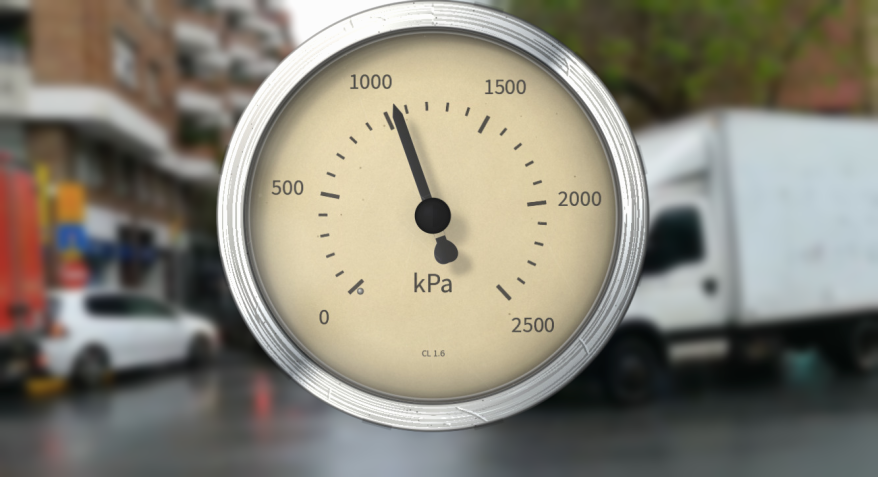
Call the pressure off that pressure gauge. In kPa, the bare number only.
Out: 1050
